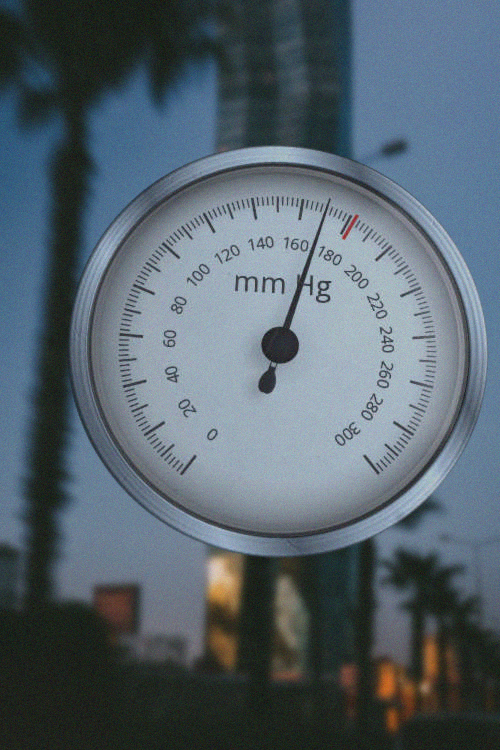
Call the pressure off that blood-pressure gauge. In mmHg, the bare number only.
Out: 170
